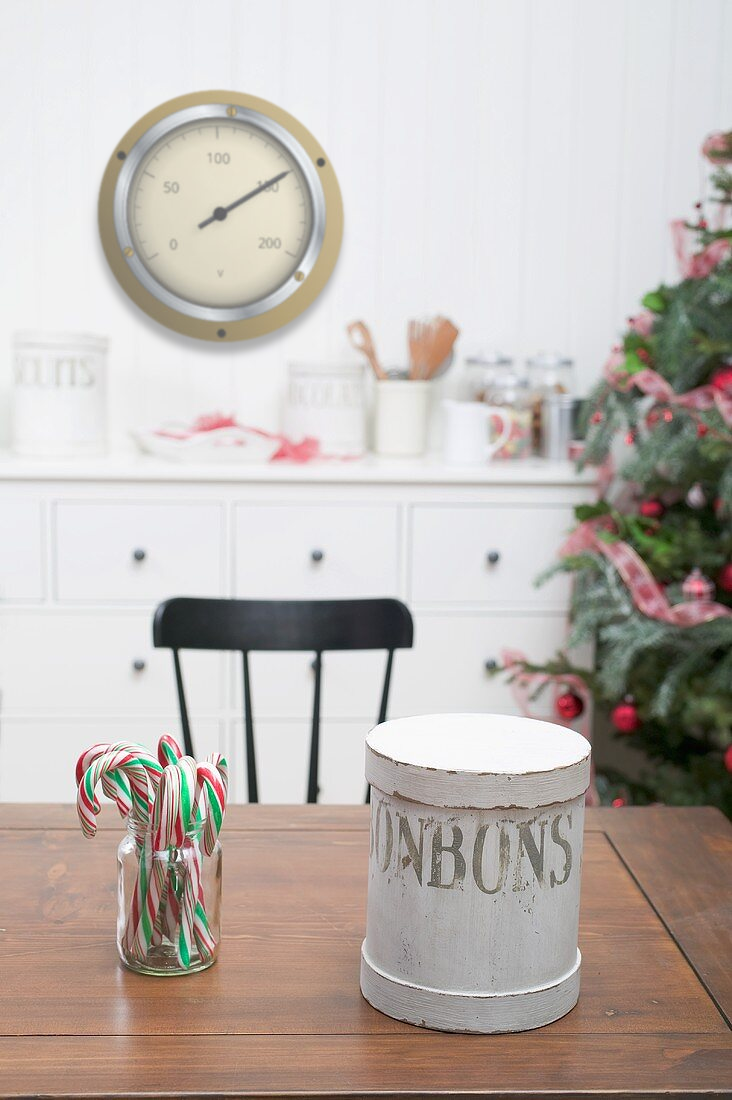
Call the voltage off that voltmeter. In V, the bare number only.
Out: 150
